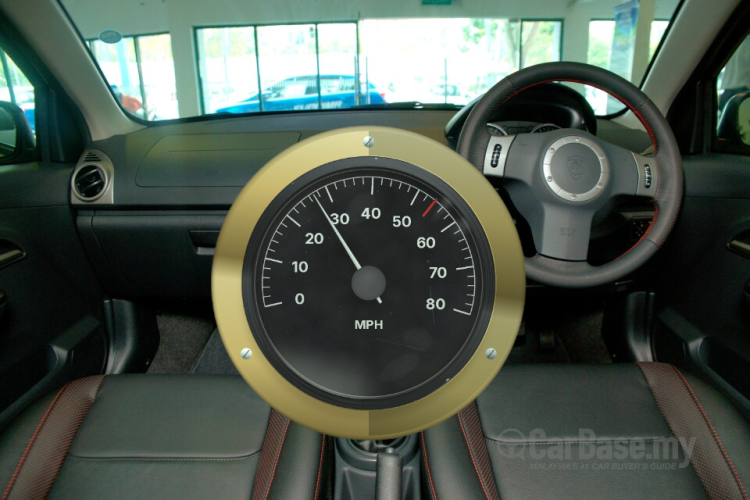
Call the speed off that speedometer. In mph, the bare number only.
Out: 27
